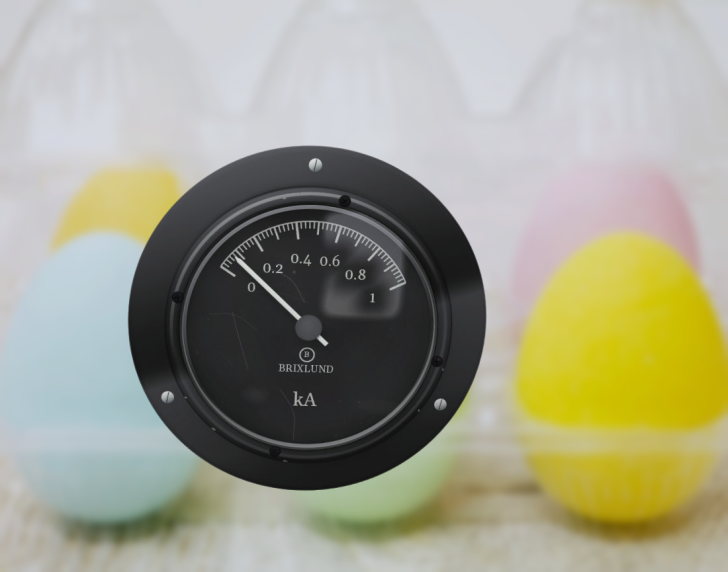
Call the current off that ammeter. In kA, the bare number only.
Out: 0.08
